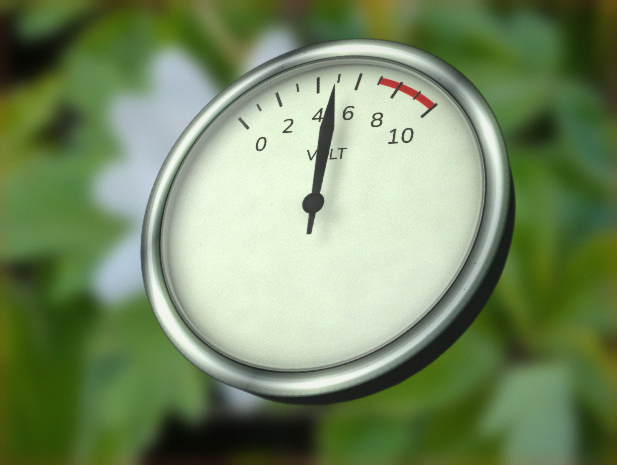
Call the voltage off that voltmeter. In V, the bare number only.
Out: 5
